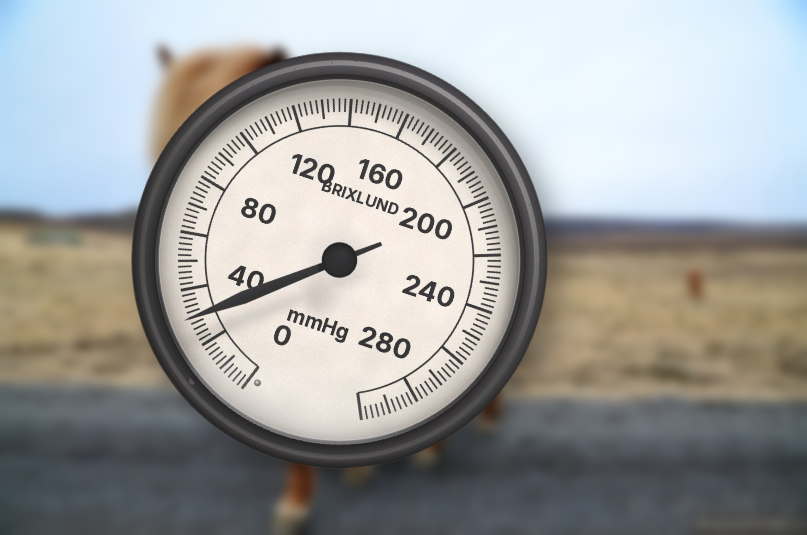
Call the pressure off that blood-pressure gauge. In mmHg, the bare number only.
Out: 30
